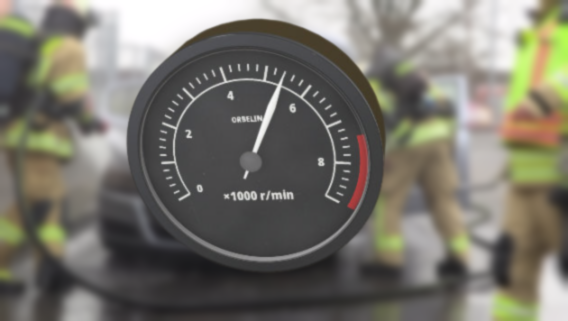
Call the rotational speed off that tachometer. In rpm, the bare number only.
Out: 5400
